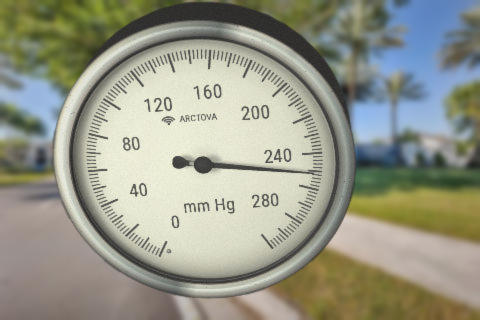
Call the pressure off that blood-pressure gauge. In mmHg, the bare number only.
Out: 250
